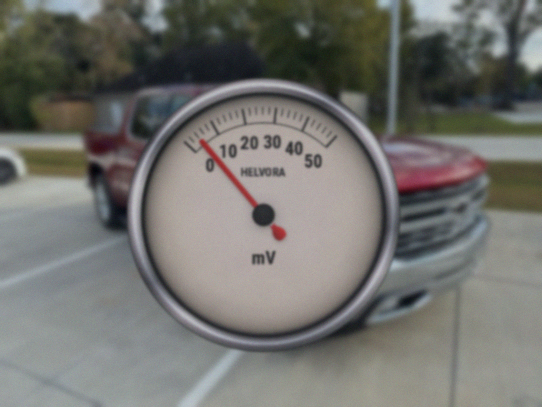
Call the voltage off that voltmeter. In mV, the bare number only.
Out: 4
